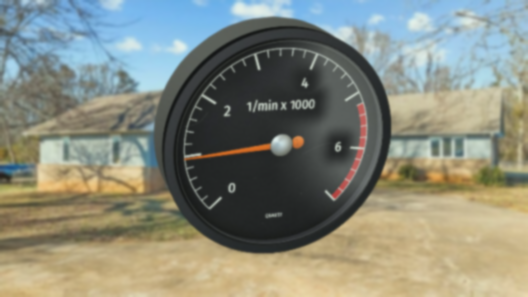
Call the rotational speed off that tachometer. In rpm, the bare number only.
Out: 1000
